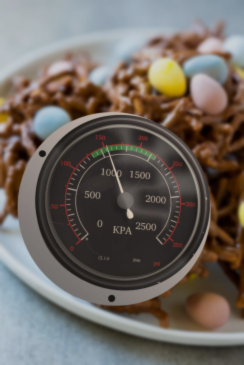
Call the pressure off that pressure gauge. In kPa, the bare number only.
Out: 1050
